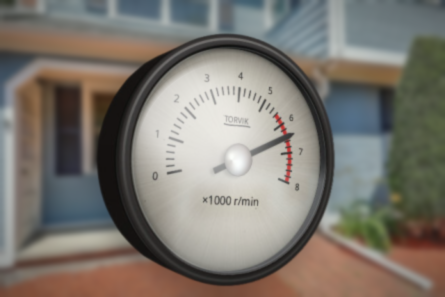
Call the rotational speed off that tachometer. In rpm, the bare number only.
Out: 6400
